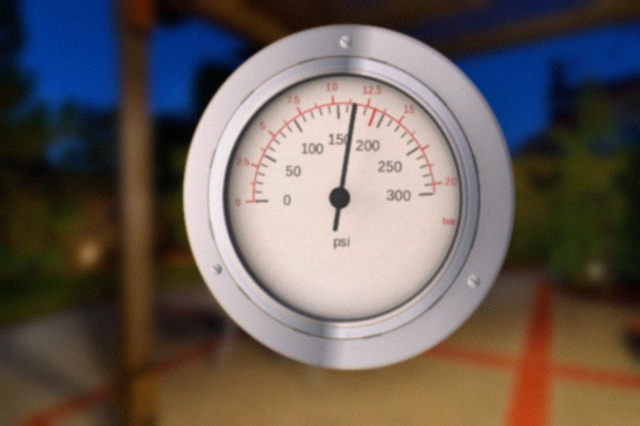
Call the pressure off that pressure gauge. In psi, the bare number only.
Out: 170
